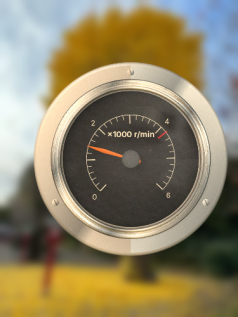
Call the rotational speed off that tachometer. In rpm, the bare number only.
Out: 1400
